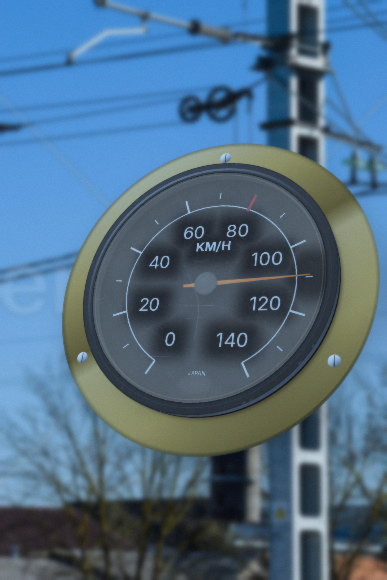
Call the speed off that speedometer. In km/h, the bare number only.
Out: 110
